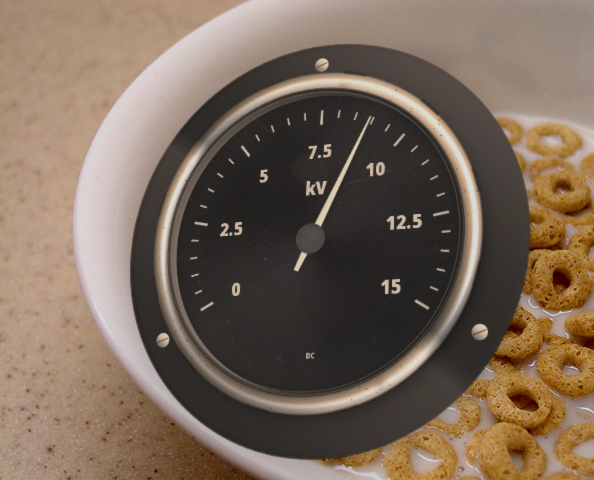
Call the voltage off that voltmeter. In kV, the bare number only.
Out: 9
